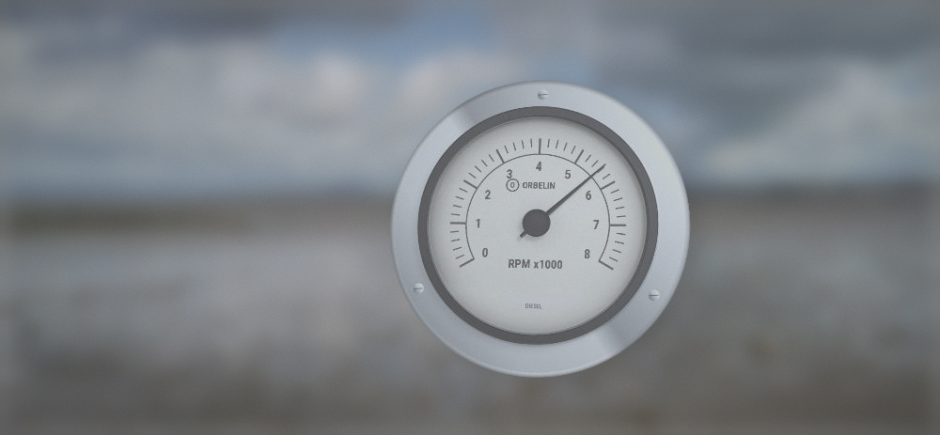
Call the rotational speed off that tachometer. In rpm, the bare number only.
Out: 5600
